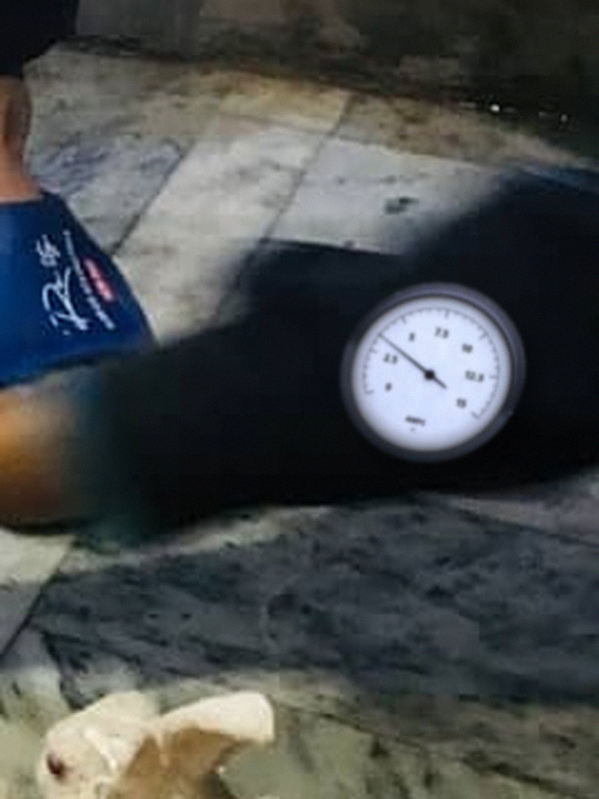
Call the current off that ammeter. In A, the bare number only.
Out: 3.5
